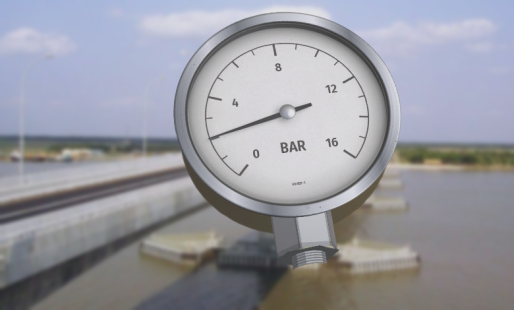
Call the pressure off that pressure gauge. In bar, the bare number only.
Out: 2
